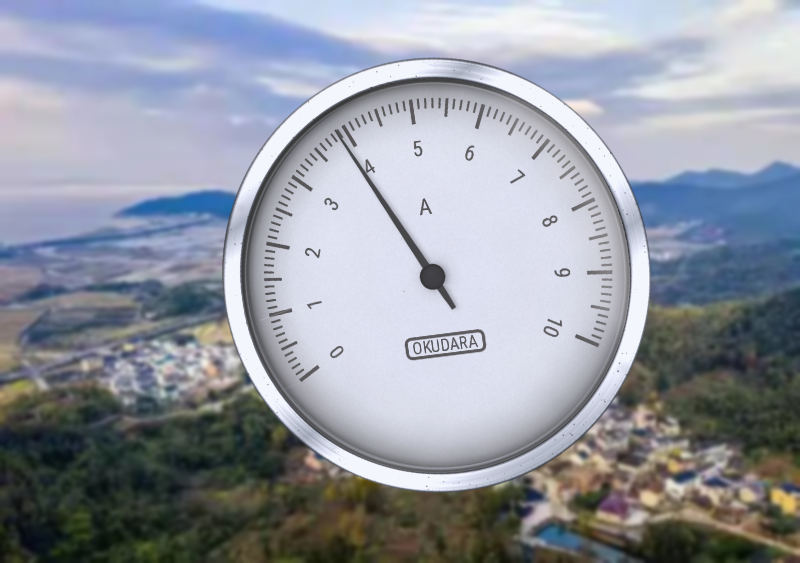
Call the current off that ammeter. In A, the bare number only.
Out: 3.9
